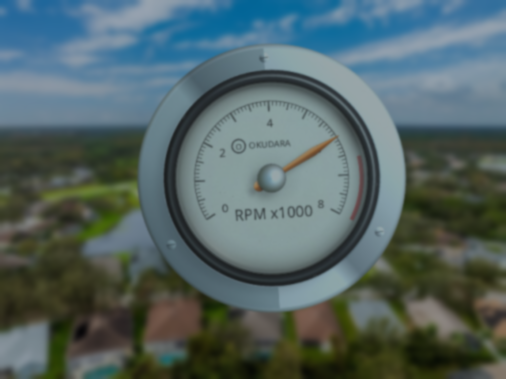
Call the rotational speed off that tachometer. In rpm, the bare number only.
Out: 6000
